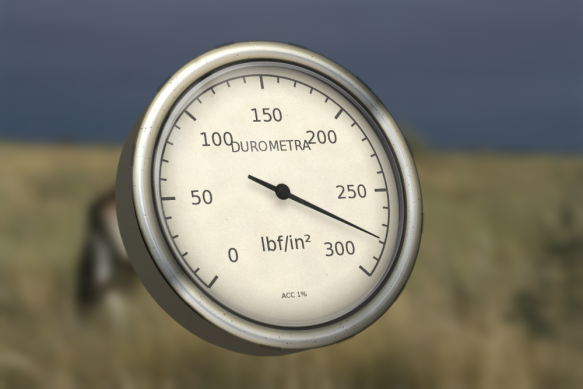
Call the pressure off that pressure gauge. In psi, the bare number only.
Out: 280
